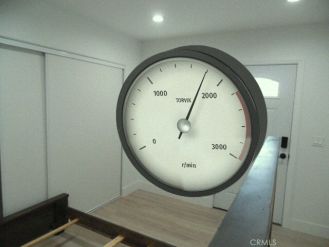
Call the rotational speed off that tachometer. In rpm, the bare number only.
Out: 1800
